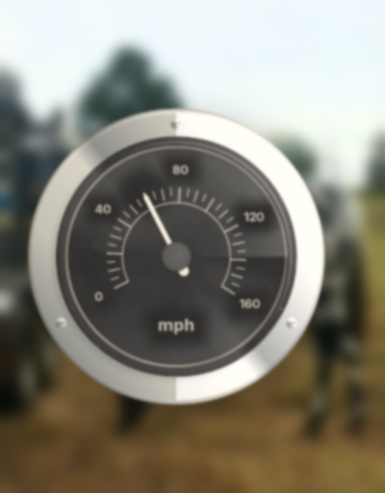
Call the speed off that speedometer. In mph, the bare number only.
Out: 60
